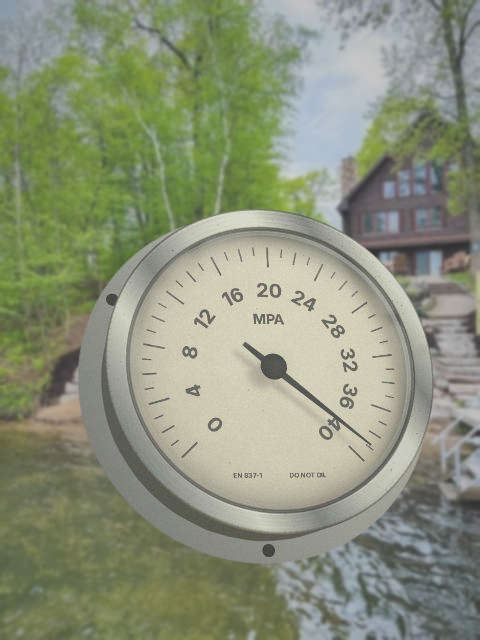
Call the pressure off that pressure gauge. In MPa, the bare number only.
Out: 39
